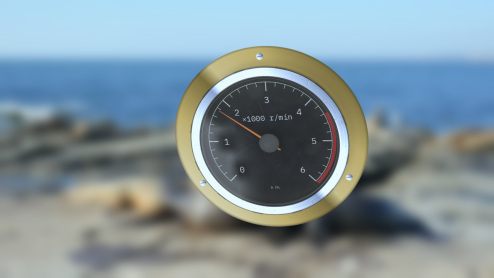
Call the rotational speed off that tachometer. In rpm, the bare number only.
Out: 1800
